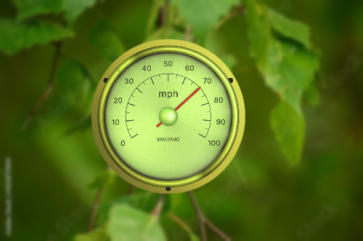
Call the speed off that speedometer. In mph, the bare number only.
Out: 70
